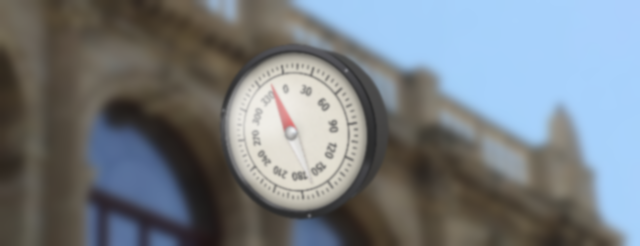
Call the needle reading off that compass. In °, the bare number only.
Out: 345
